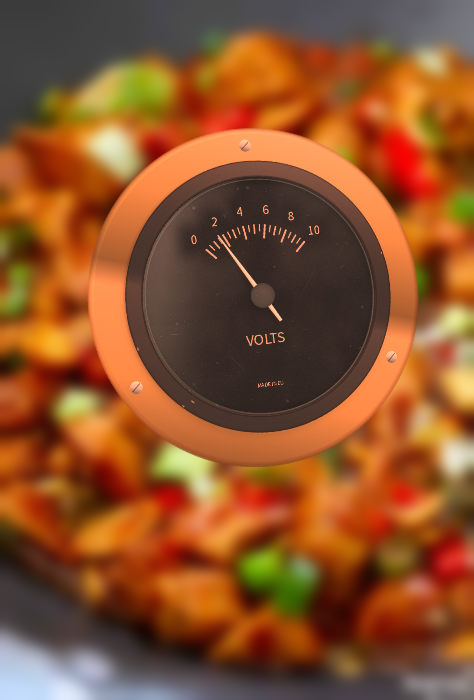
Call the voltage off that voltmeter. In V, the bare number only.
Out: 1.5
